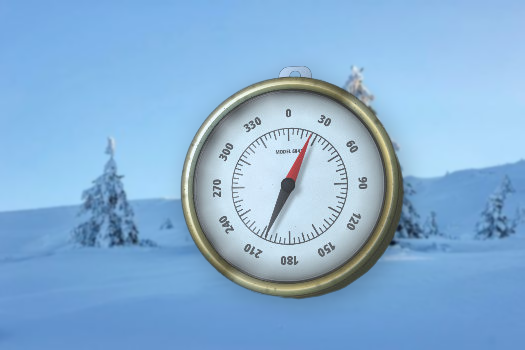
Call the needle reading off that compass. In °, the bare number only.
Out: 25
